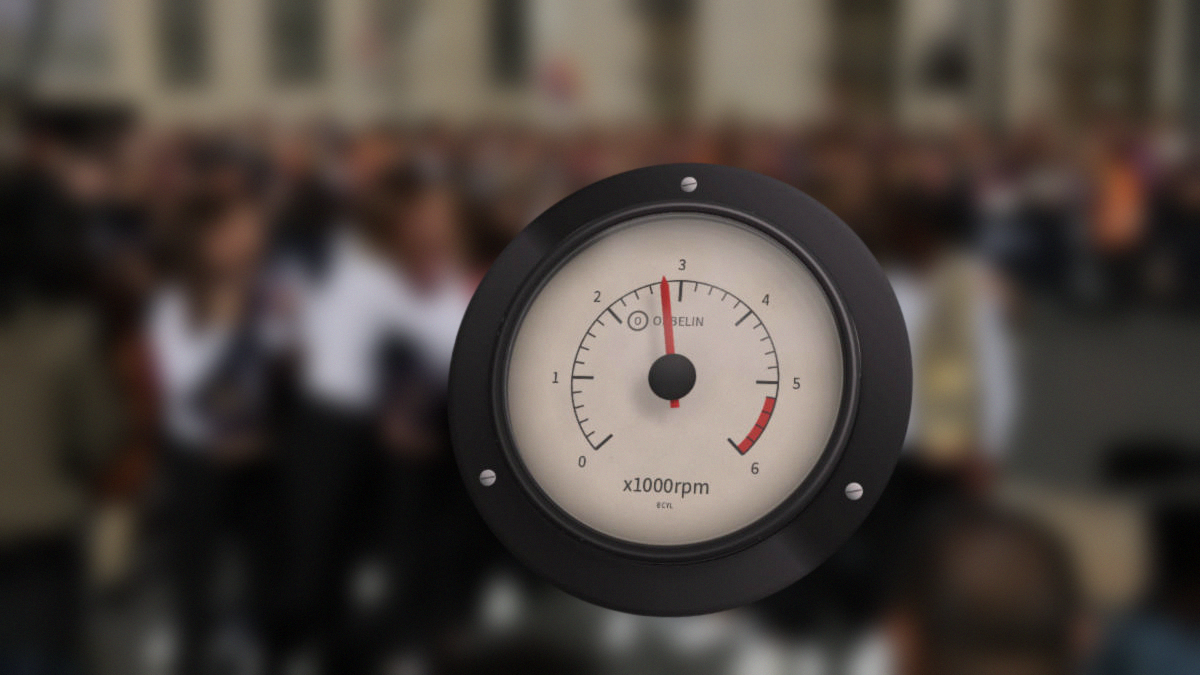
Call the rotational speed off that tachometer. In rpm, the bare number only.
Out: 2800
